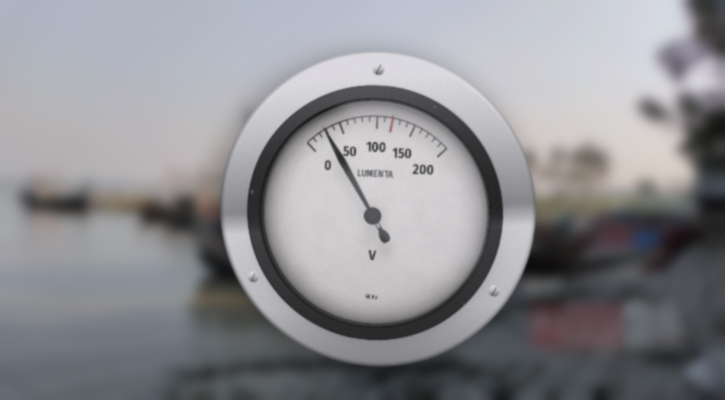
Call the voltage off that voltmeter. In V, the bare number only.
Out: 30
